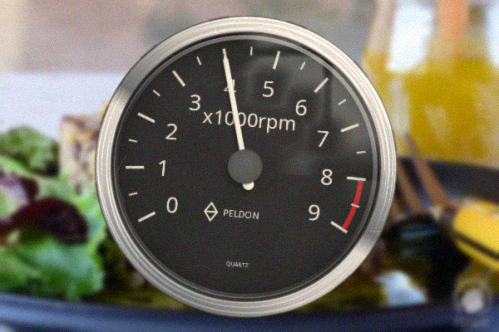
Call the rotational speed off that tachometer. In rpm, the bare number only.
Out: 4000
